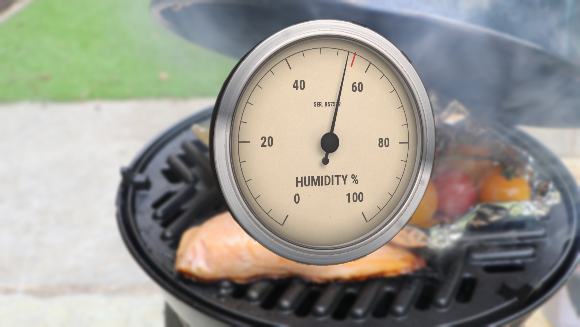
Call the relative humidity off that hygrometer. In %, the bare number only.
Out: 54
